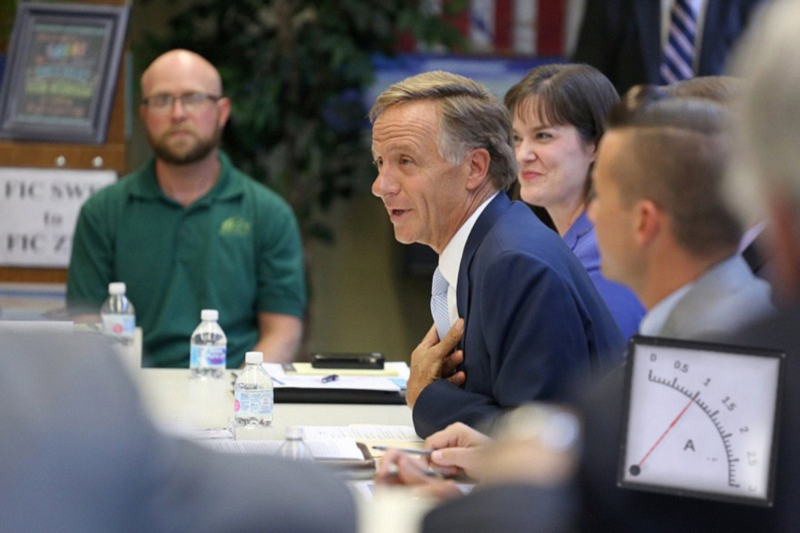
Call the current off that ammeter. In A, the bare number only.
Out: 1
